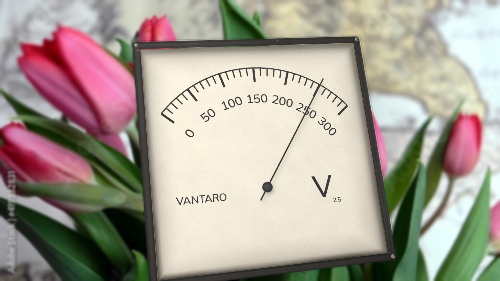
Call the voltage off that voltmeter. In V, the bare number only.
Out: 250
